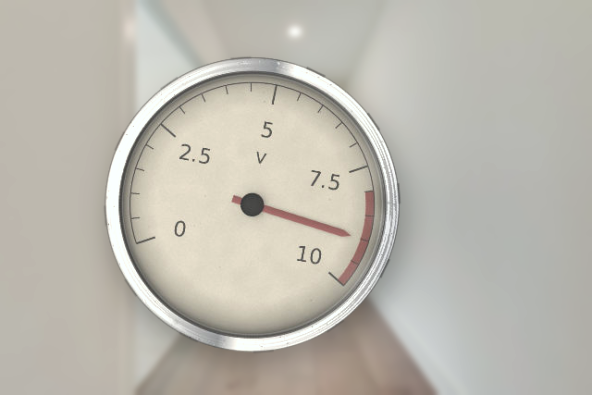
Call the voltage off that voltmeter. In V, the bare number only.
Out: 9
